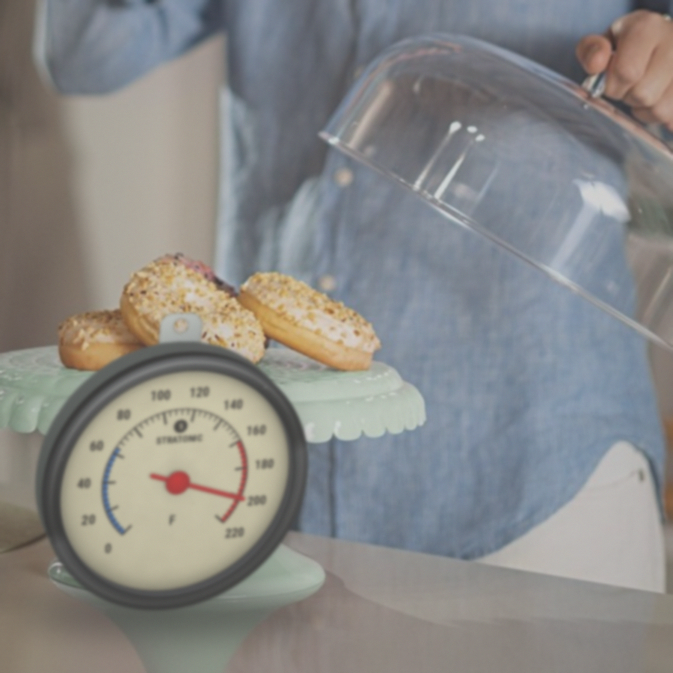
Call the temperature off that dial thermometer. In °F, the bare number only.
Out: 200
